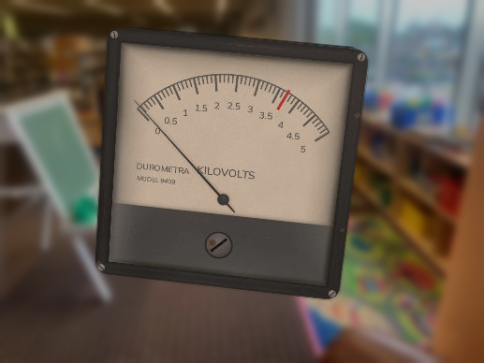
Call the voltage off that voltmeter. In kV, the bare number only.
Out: 0.1
